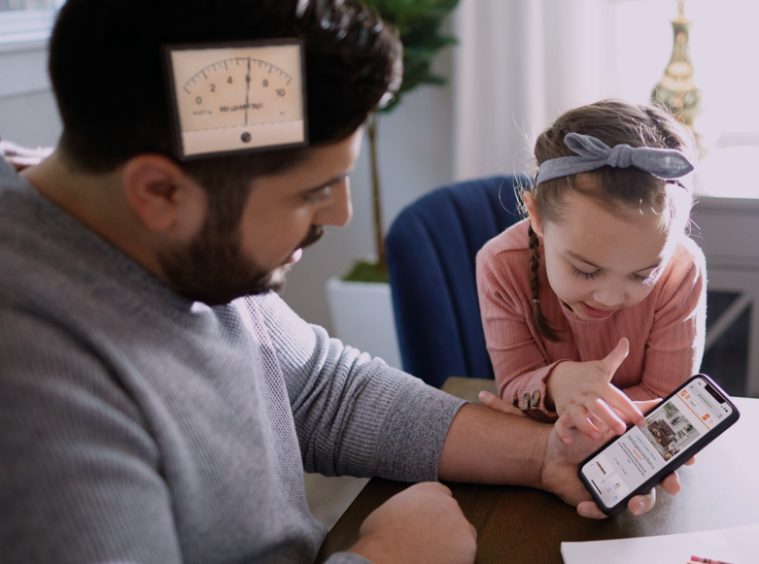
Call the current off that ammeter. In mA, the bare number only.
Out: 6
